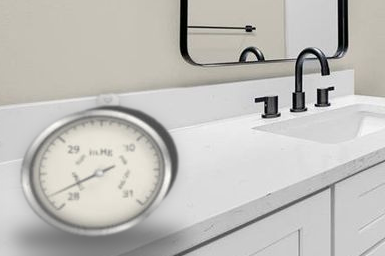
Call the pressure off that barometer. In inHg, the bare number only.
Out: 28.2
